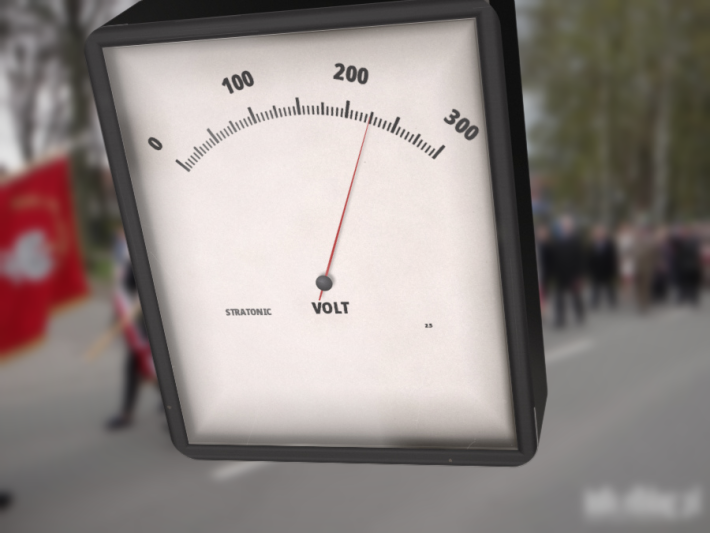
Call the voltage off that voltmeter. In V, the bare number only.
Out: 225
